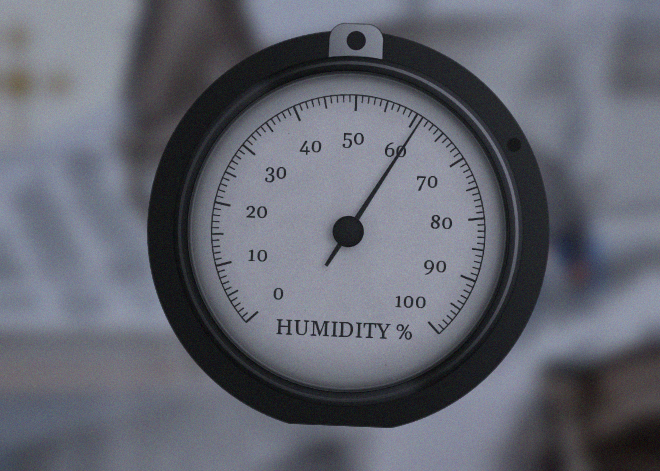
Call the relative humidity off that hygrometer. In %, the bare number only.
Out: 61
